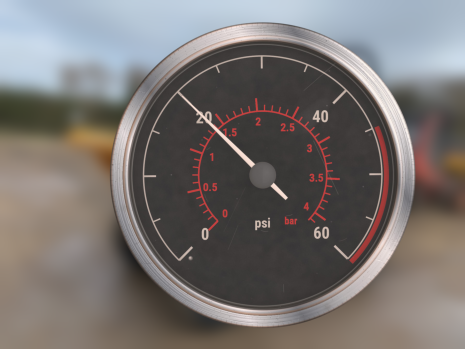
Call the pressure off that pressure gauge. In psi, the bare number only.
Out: 20
